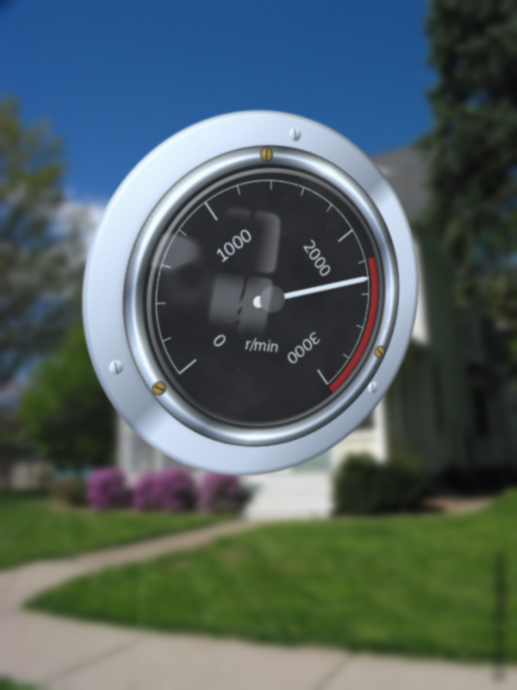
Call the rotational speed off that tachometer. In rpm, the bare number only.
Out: 2300
